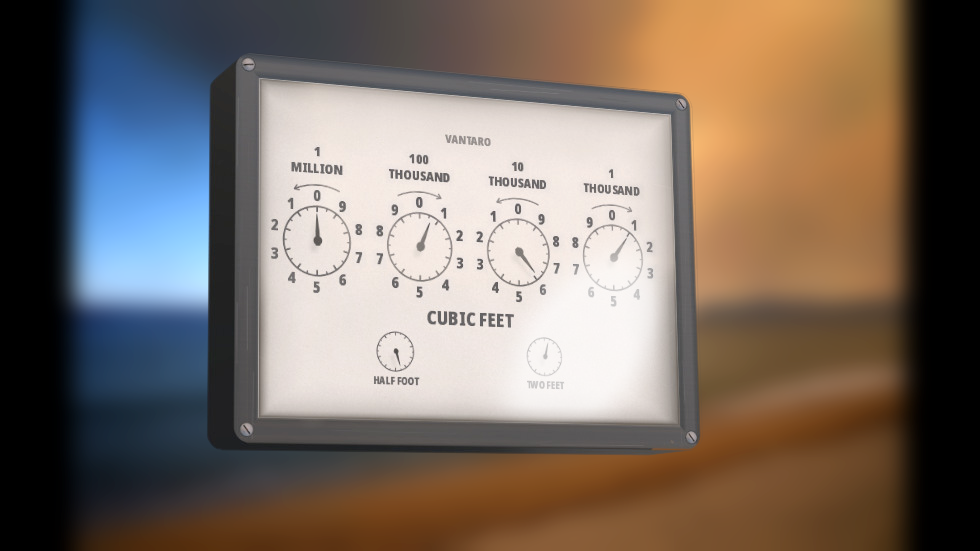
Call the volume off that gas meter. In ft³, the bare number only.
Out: 6100
